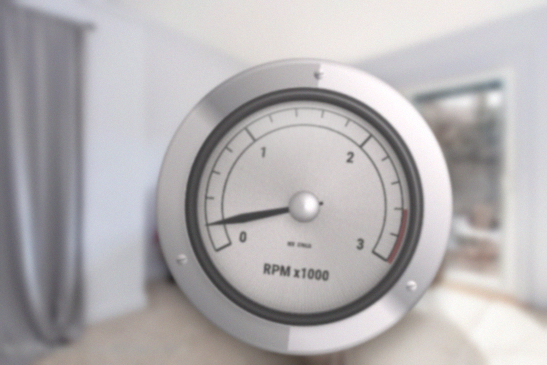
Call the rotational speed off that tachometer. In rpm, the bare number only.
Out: 200
